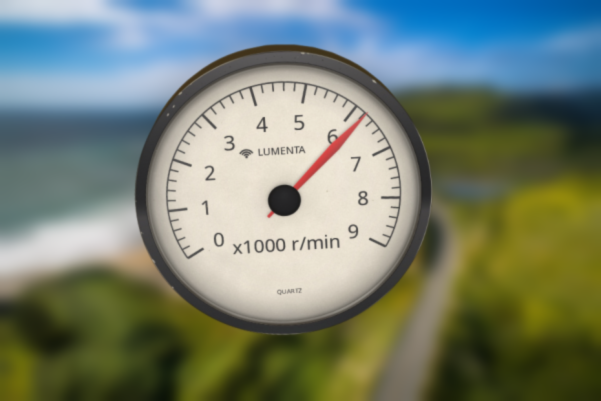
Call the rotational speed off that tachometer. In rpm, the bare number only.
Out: 6200
